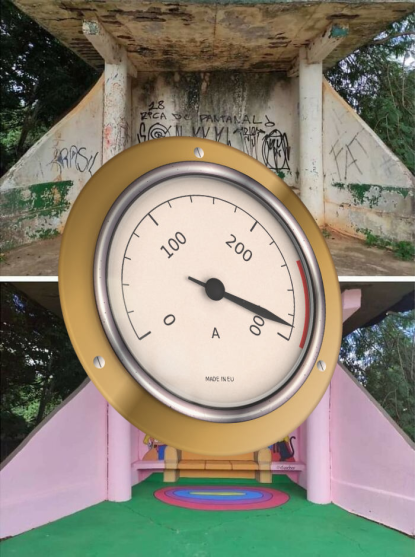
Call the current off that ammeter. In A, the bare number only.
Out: 290
